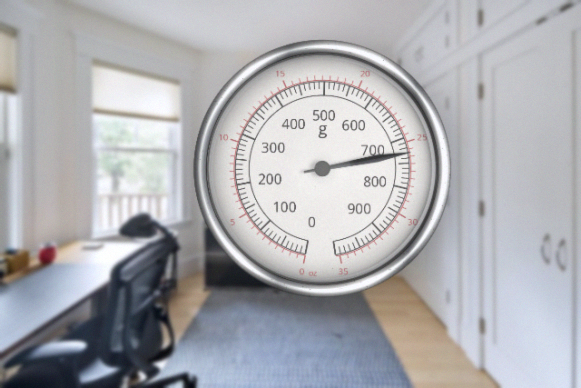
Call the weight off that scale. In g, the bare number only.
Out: 730
